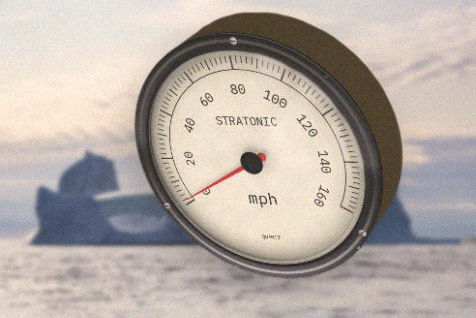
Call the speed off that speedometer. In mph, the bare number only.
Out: 2
